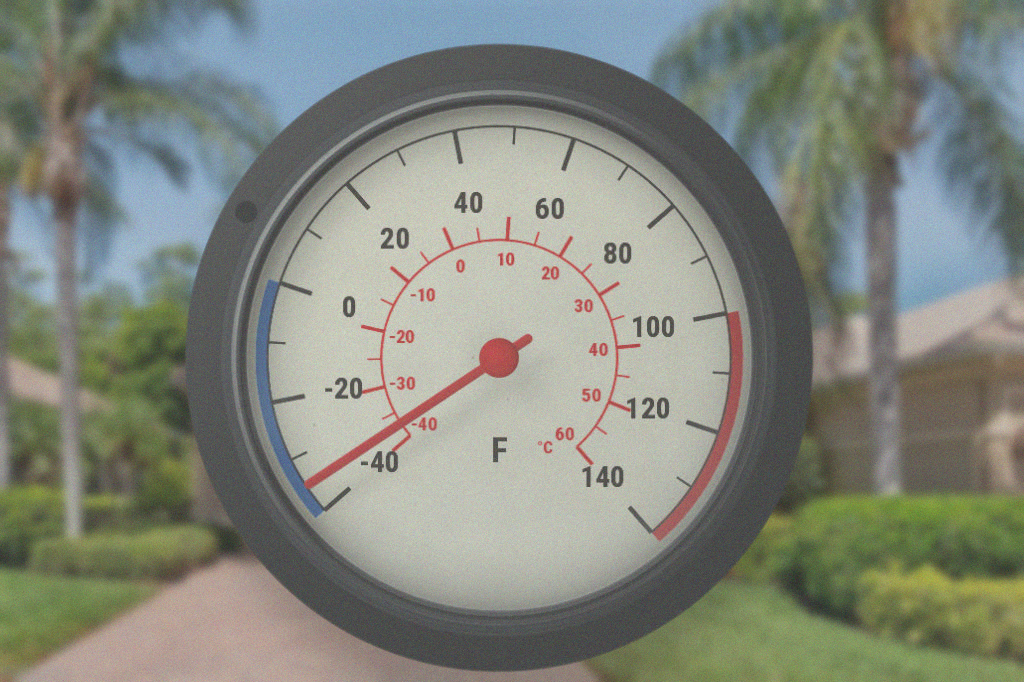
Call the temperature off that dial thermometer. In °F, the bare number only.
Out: -35
